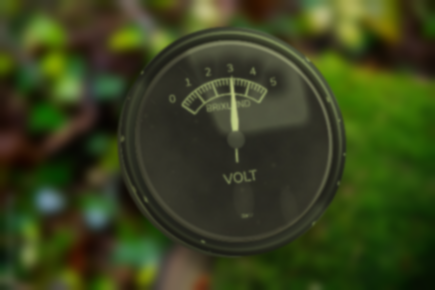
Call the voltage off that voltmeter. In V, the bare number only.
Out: 3
